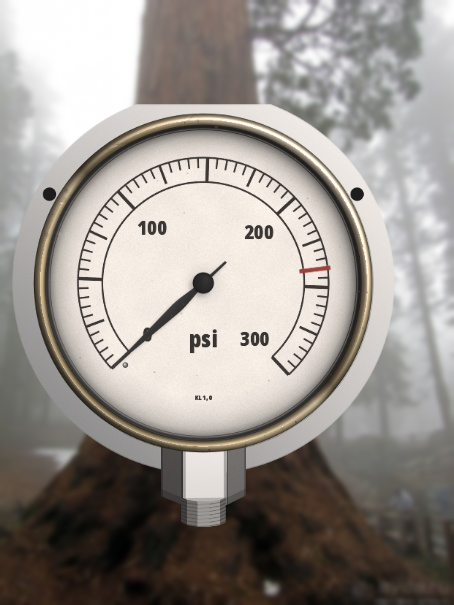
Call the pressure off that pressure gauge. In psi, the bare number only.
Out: 0
